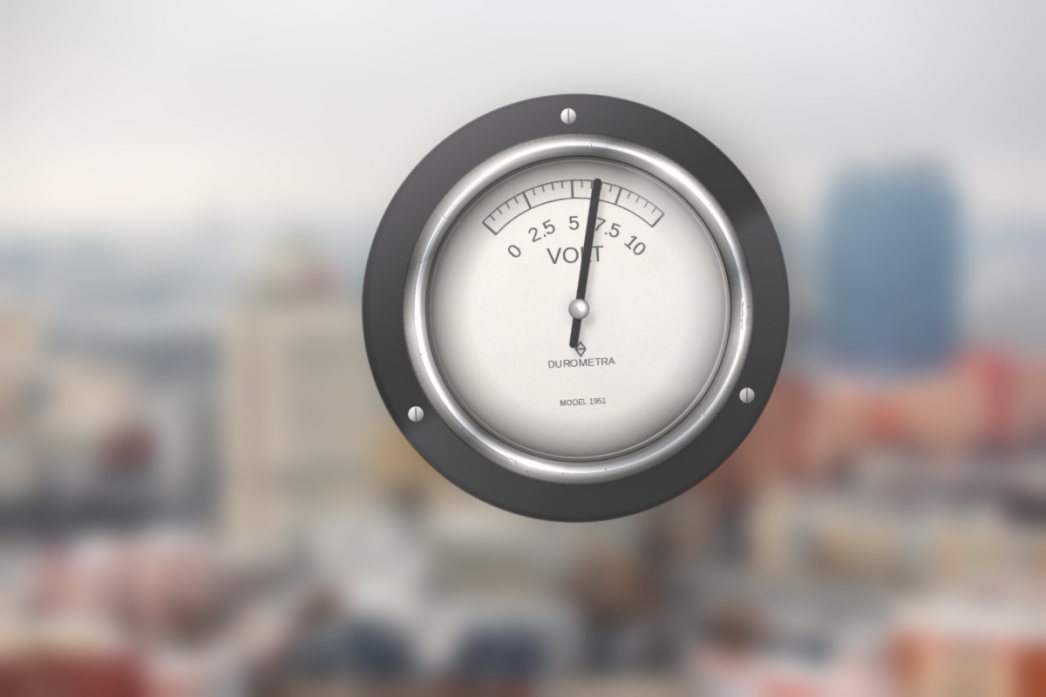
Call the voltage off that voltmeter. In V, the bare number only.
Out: 6.25
